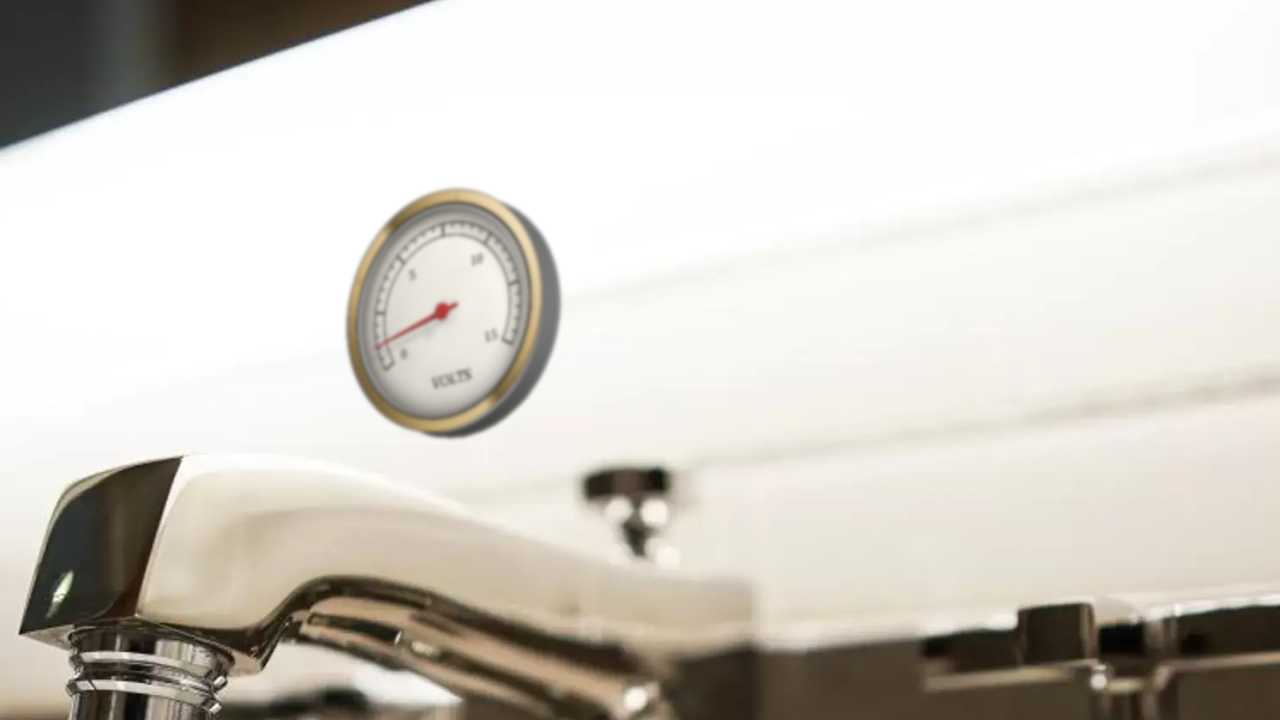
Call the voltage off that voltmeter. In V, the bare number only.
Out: 1
